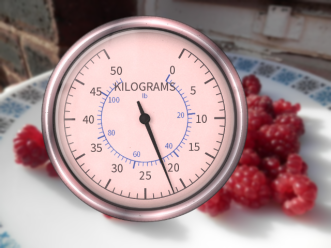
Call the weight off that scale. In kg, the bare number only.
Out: 21.5
